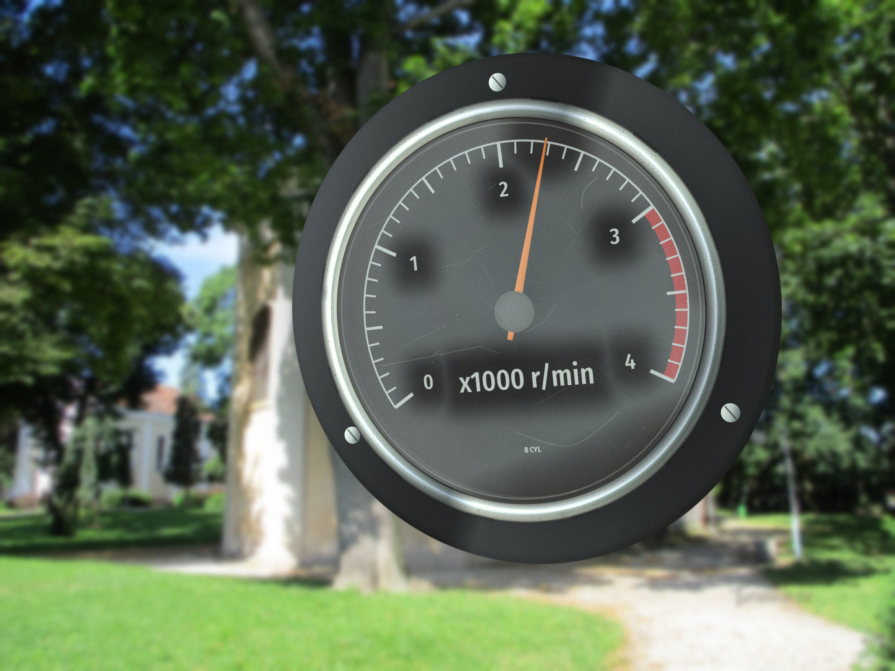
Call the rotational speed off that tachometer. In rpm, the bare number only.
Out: 2300
